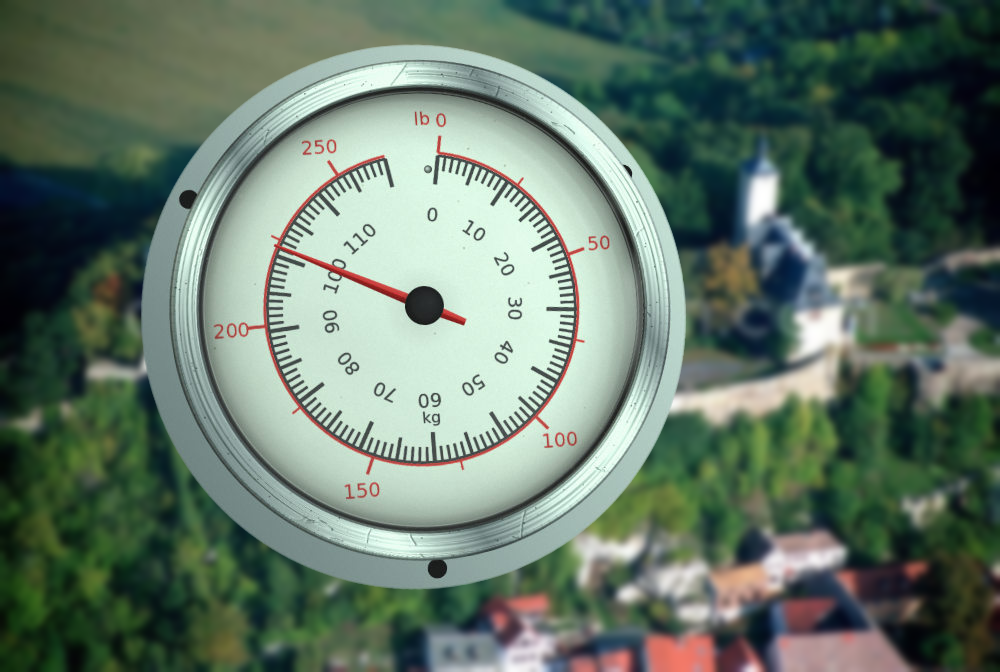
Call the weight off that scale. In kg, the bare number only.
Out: 101
